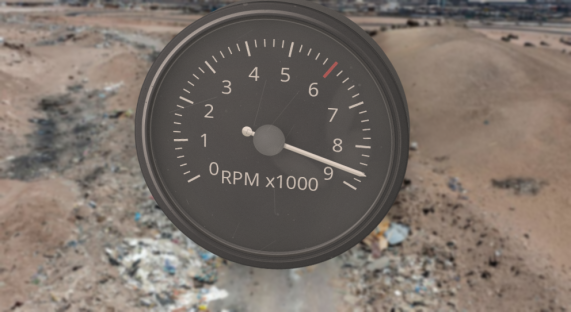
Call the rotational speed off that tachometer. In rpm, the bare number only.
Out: 8600
